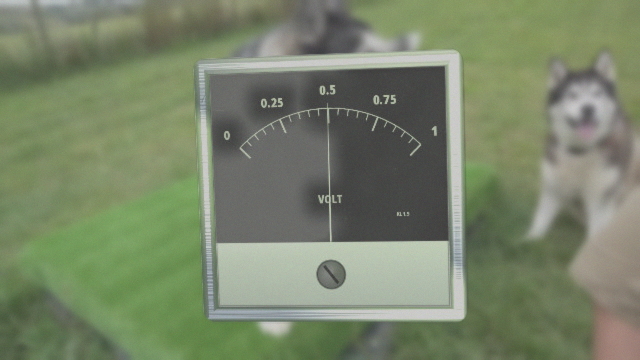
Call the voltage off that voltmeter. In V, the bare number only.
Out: 0.5
